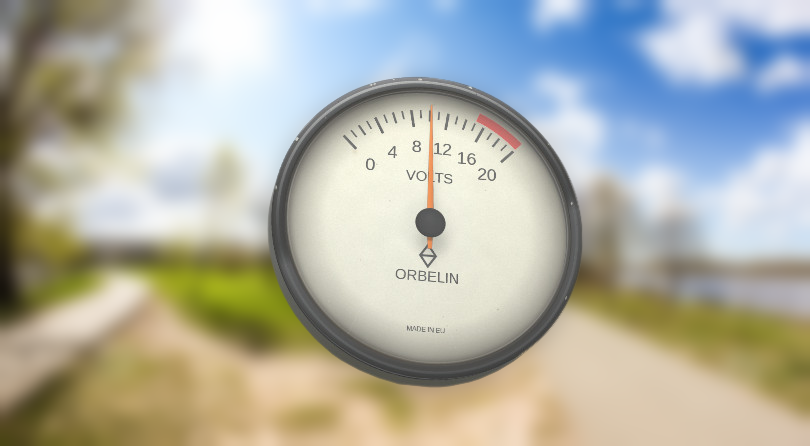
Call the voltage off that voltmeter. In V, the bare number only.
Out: 10
